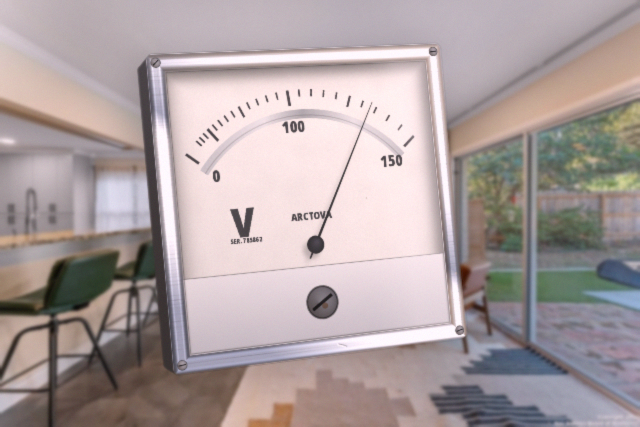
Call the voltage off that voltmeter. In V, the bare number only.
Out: 132.5
